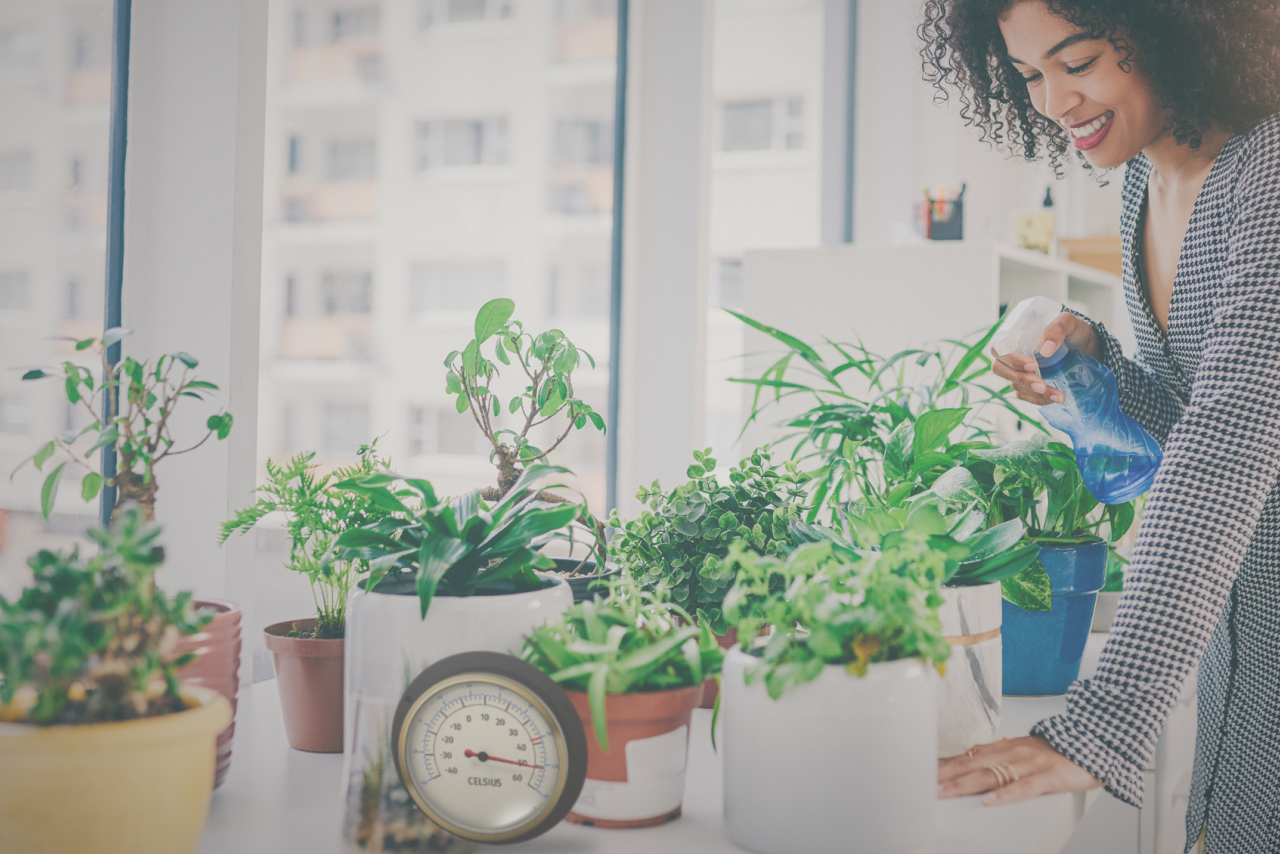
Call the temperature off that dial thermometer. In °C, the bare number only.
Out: 50
